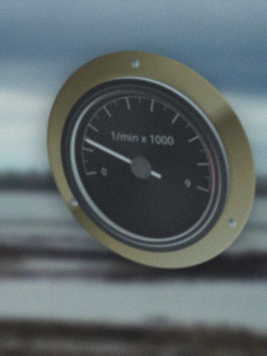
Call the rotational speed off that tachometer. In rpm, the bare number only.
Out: 1500
